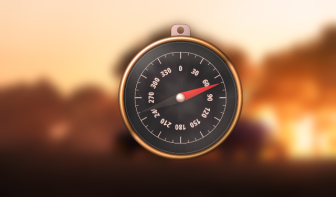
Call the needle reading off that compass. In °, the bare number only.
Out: 70
